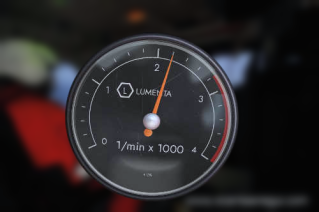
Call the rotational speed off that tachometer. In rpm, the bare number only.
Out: 2200
